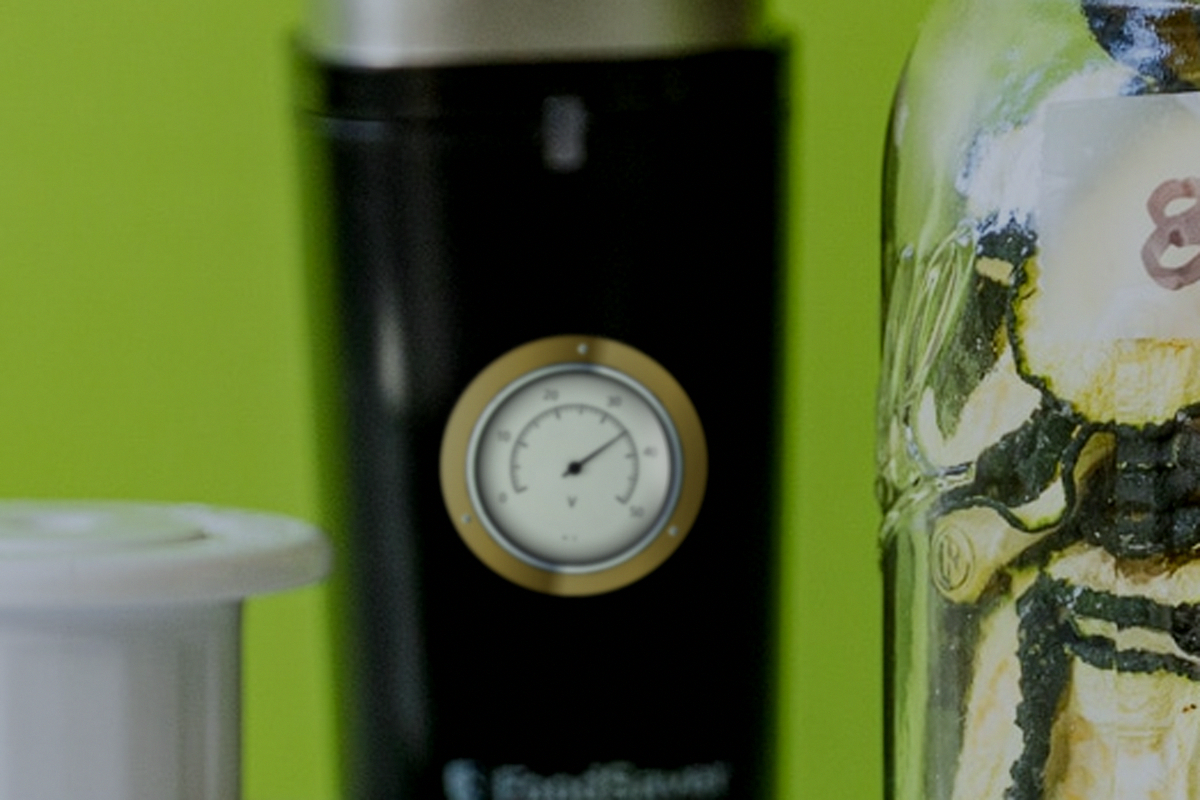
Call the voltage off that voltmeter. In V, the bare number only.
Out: 35
